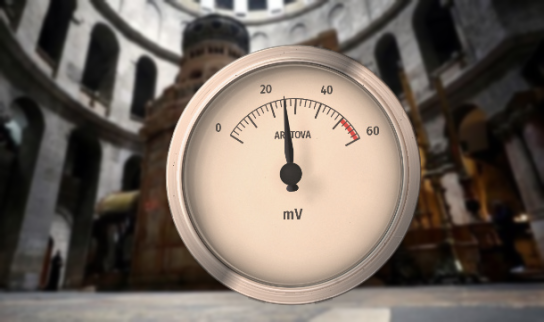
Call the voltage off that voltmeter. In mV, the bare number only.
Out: 26
